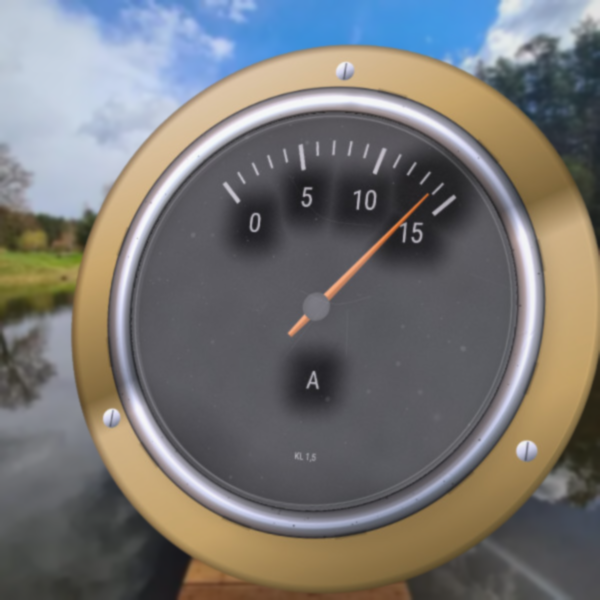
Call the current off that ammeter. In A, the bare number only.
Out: 14
